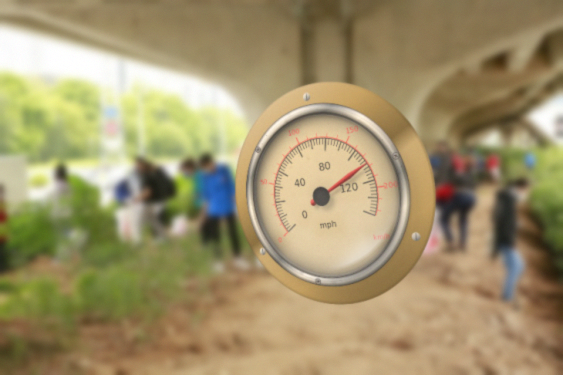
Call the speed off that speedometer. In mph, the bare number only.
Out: 110
